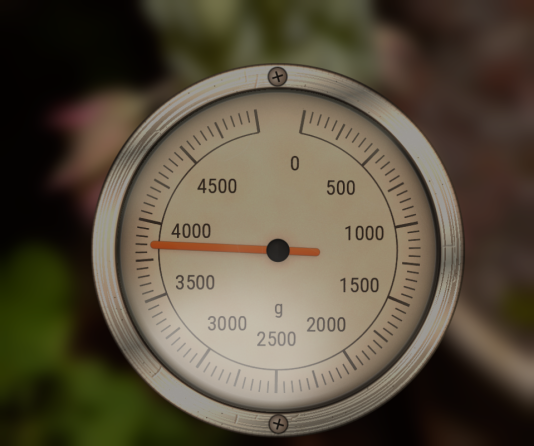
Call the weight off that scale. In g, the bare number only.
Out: 3850
